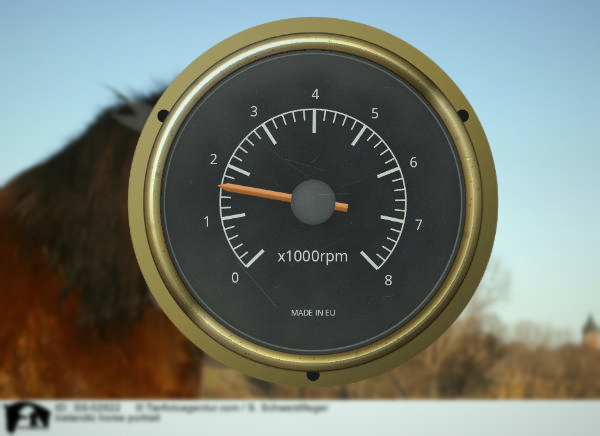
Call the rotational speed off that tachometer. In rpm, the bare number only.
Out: 1600
